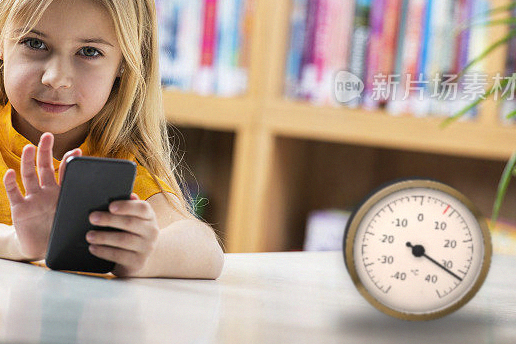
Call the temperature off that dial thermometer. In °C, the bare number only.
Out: 32
